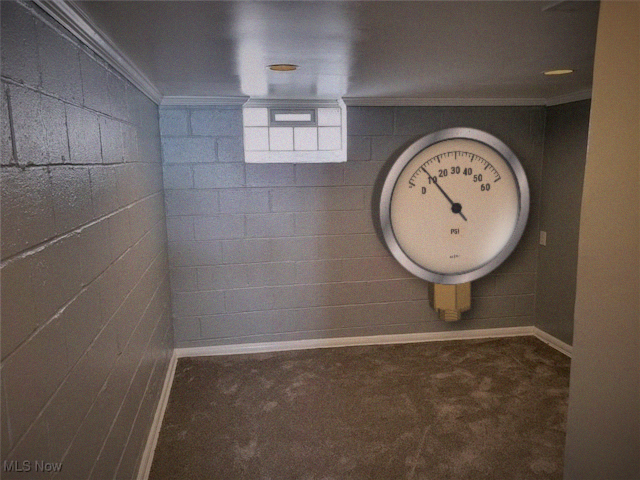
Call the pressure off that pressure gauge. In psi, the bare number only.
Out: 10
